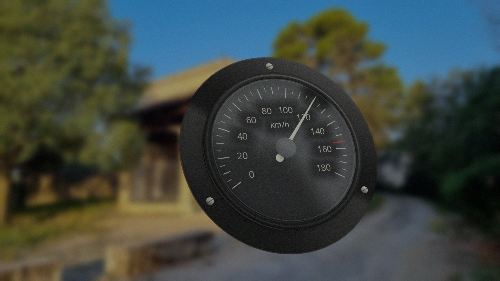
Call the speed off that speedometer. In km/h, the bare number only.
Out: 120
